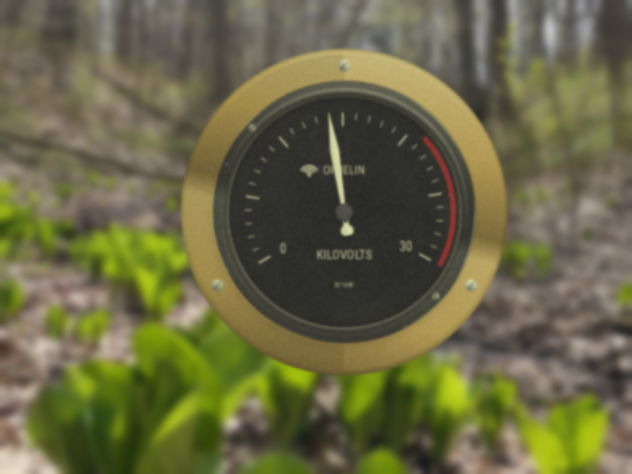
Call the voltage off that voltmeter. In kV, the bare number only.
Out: 14
